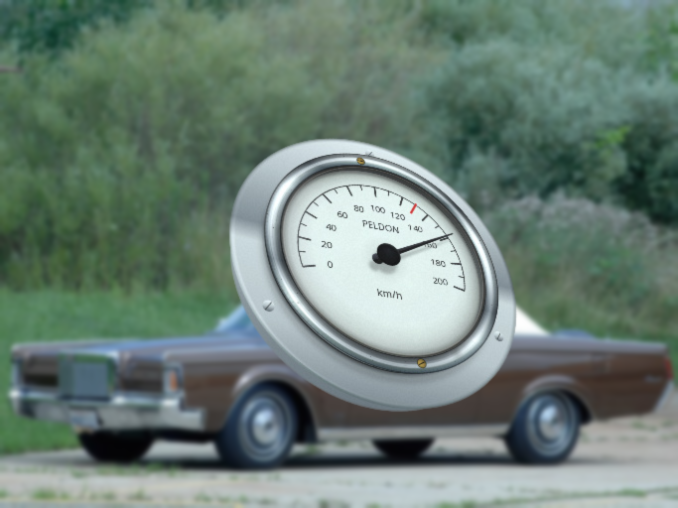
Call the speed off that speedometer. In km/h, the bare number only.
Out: 160
